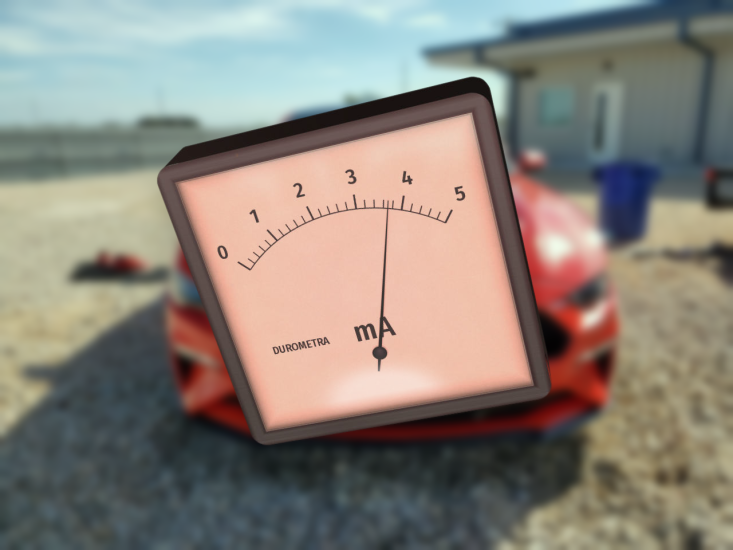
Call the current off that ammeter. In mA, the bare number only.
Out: 3.7
